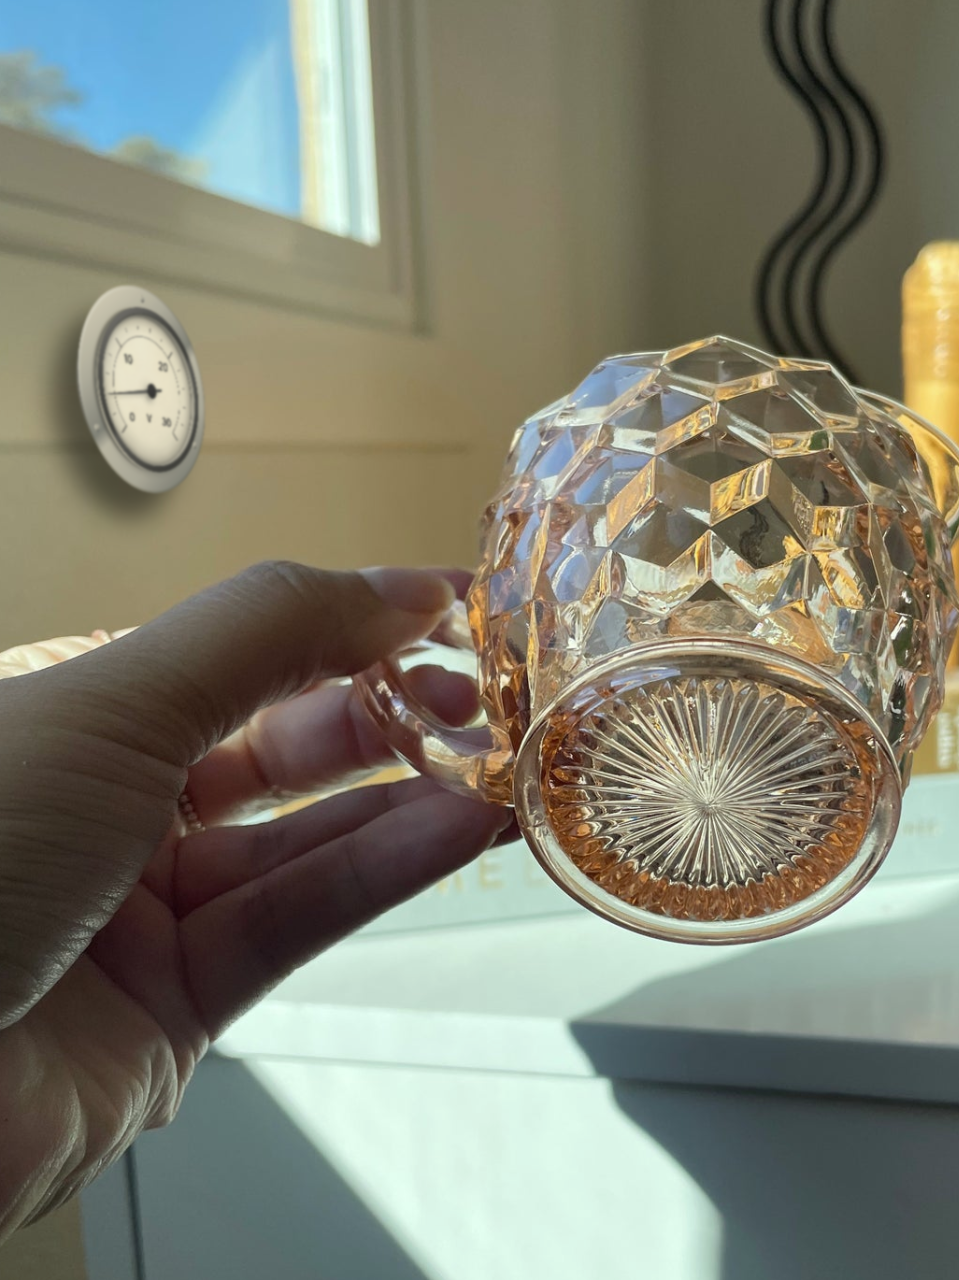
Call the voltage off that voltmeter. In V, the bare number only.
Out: 4
